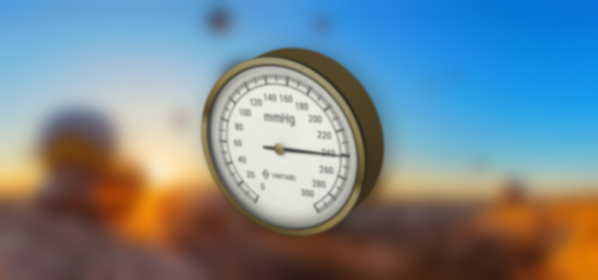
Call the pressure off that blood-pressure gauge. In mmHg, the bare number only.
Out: 240
